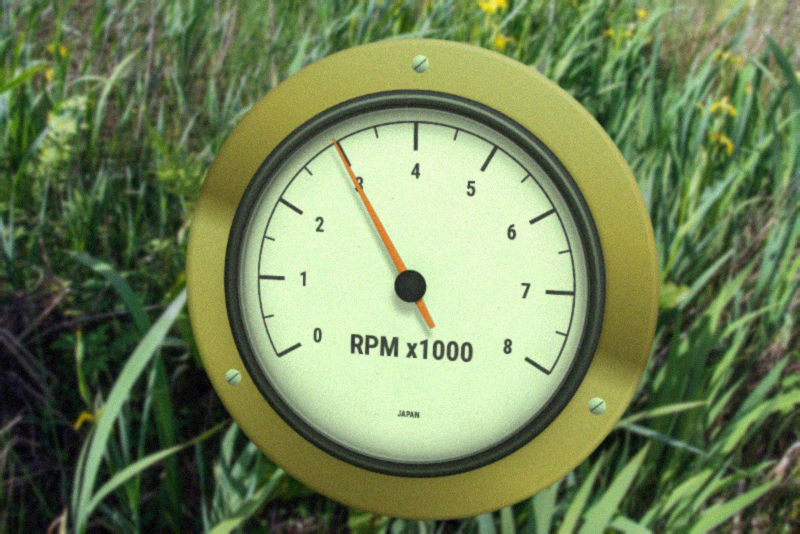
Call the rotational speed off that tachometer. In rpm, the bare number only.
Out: 3000
